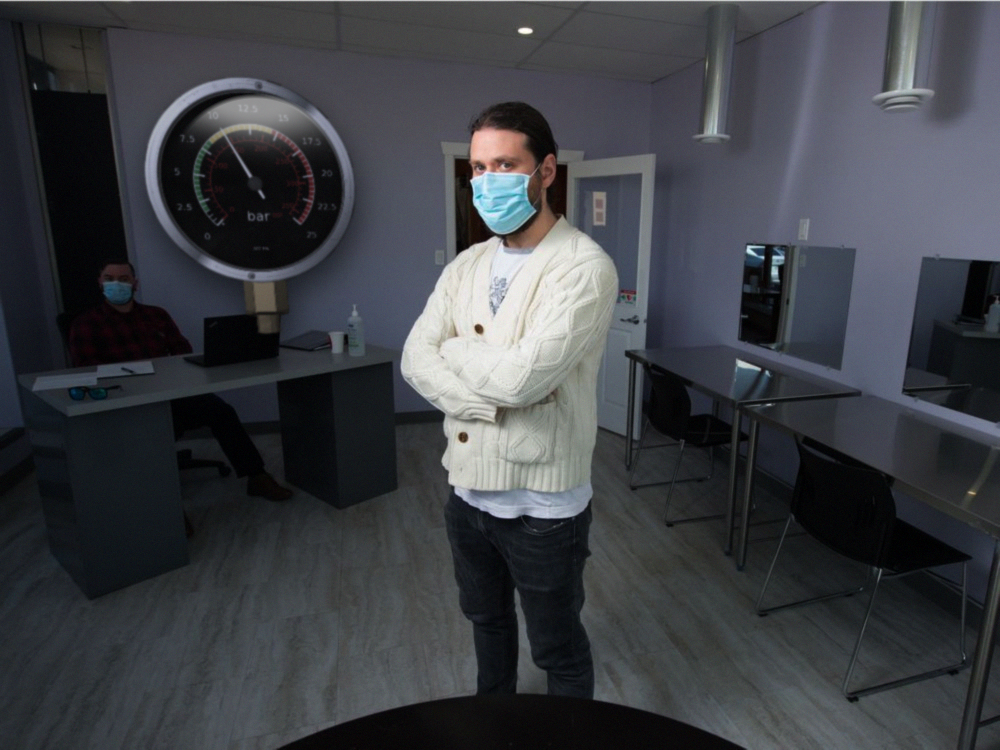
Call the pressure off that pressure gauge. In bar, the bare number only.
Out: 10
